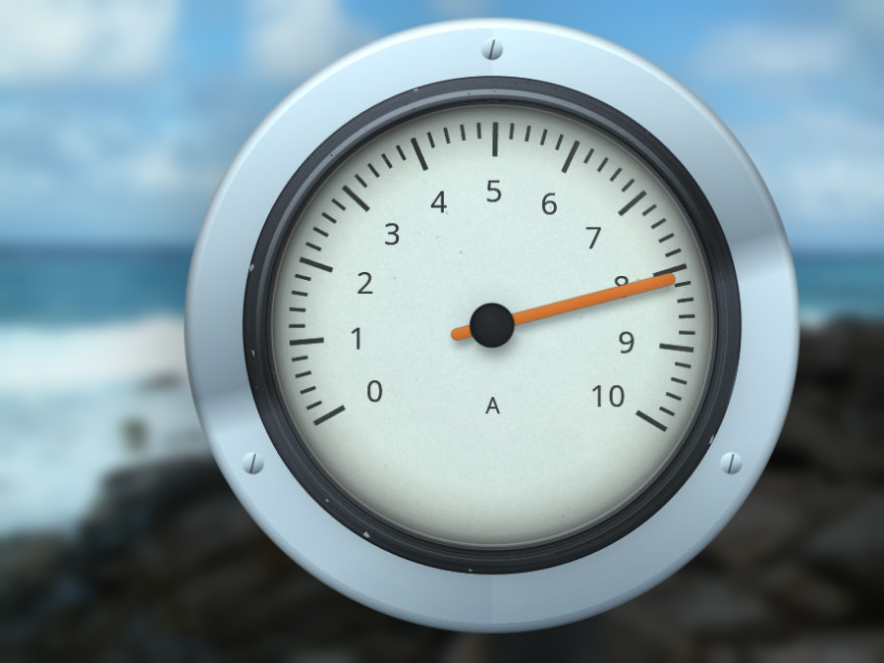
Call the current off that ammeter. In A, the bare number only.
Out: 8.1
